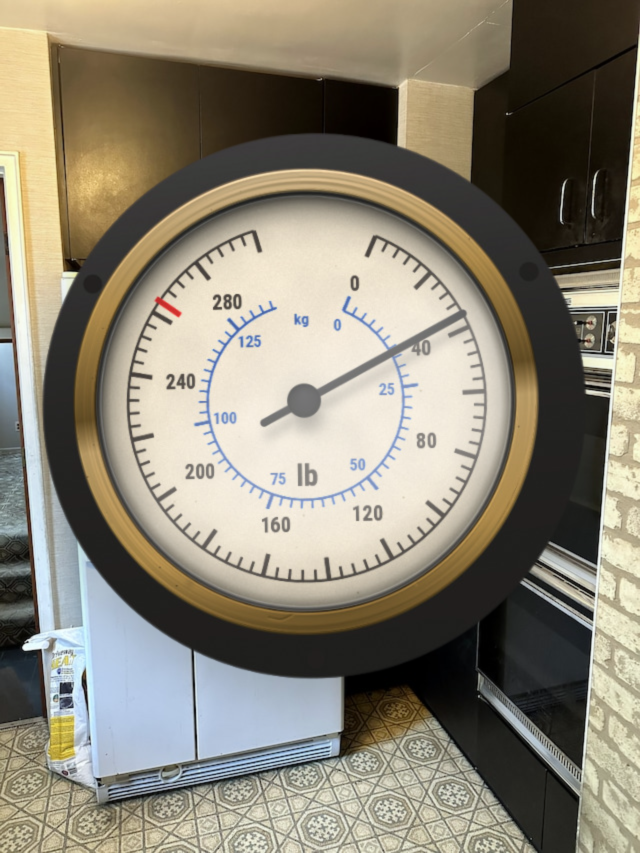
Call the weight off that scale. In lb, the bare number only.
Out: 36
